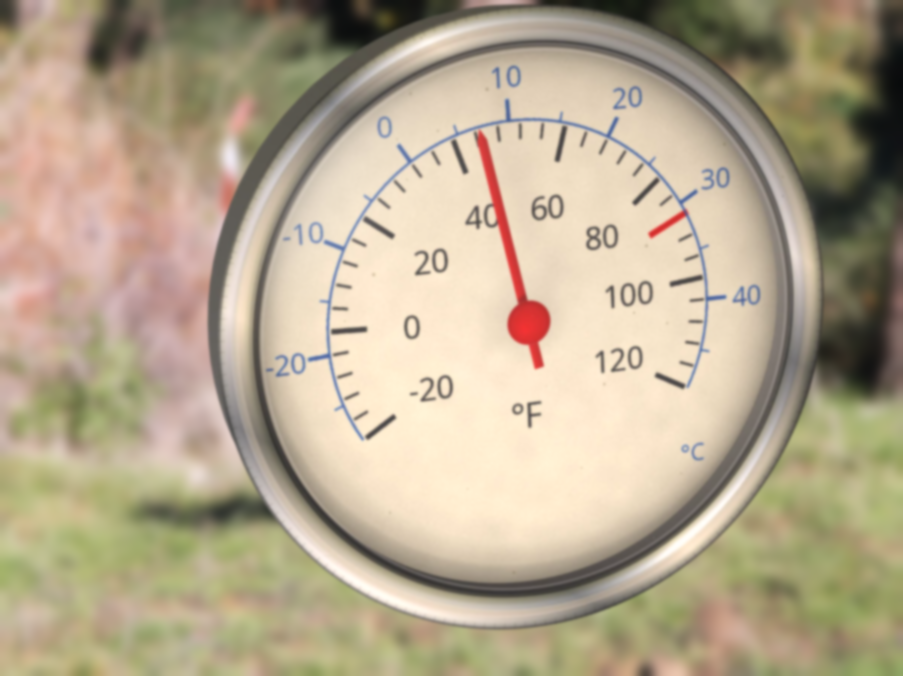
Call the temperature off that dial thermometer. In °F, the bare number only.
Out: 44
